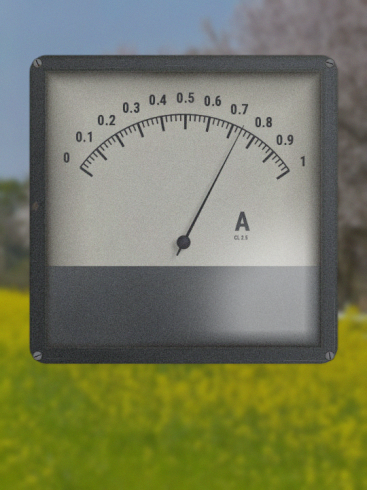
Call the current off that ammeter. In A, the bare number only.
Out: 0.74
